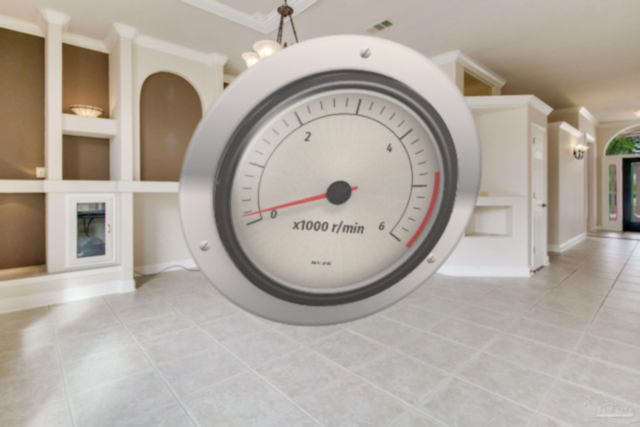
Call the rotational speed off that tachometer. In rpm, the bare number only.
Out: 200
